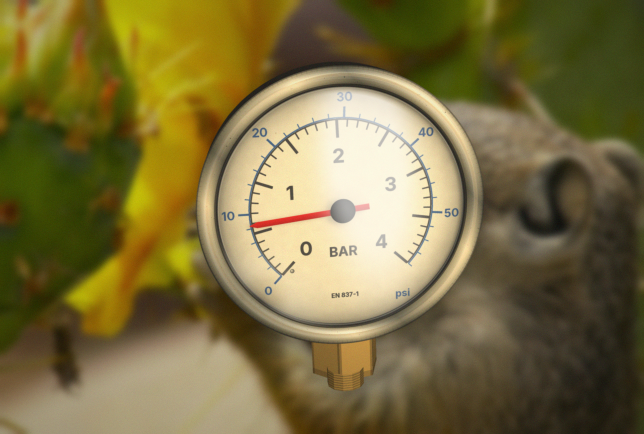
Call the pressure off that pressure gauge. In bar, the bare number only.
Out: 0.6
